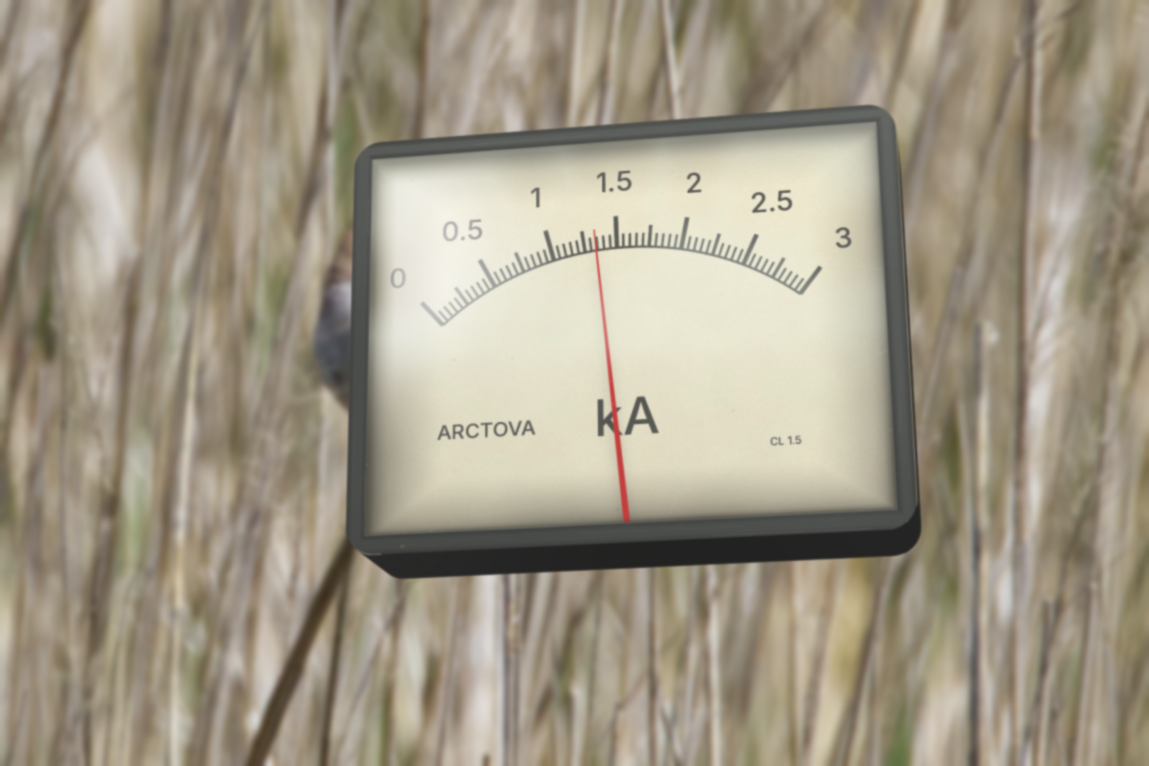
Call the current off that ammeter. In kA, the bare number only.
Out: 1.35
